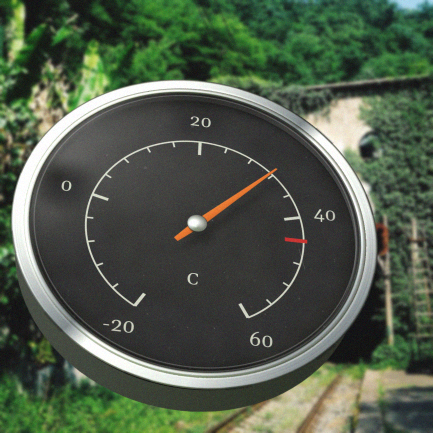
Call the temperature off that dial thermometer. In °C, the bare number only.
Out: 32
